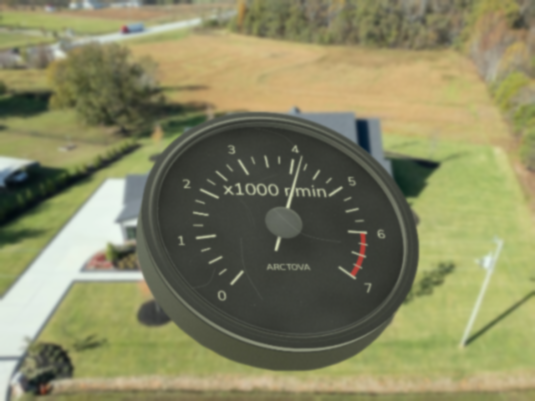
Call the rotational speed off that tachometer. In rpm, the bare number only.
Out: 4125
